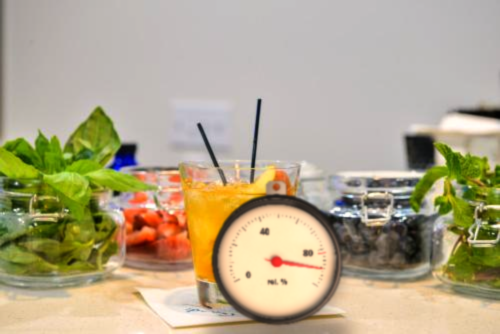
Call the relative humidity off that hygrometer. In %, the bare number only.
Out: 90
